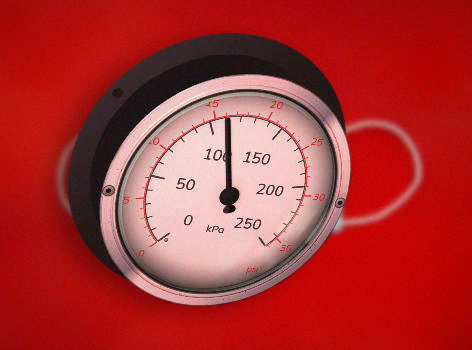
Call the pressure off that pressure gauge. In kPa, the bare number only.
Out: 110
